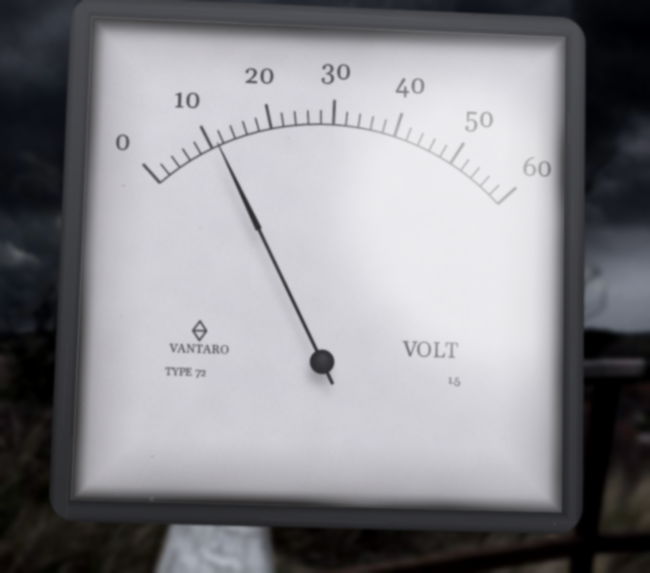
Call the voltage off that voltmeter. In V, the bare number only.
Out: 11
